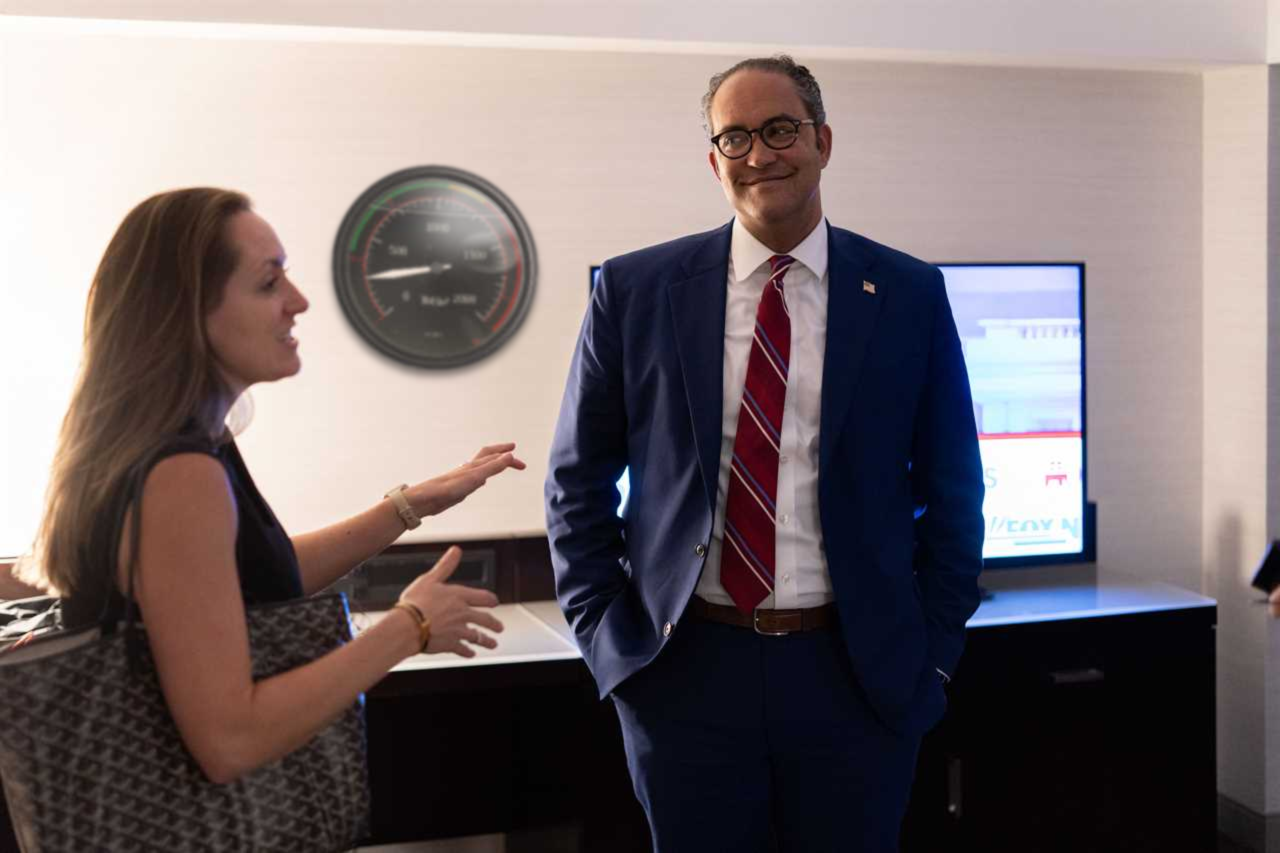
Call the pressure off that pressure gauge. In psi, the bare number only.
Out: 250
